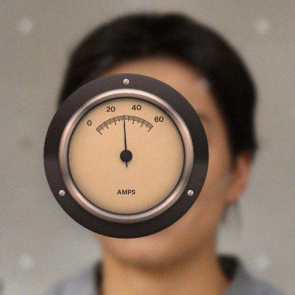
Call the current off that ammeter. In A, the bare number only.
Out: 30
